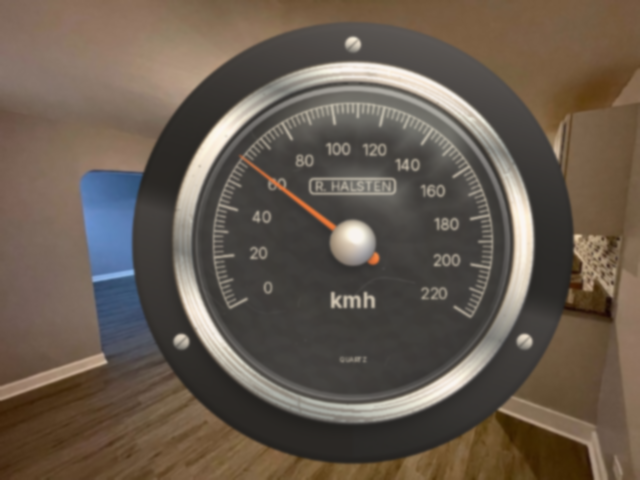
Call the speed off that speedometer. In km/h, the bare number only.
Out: 60
